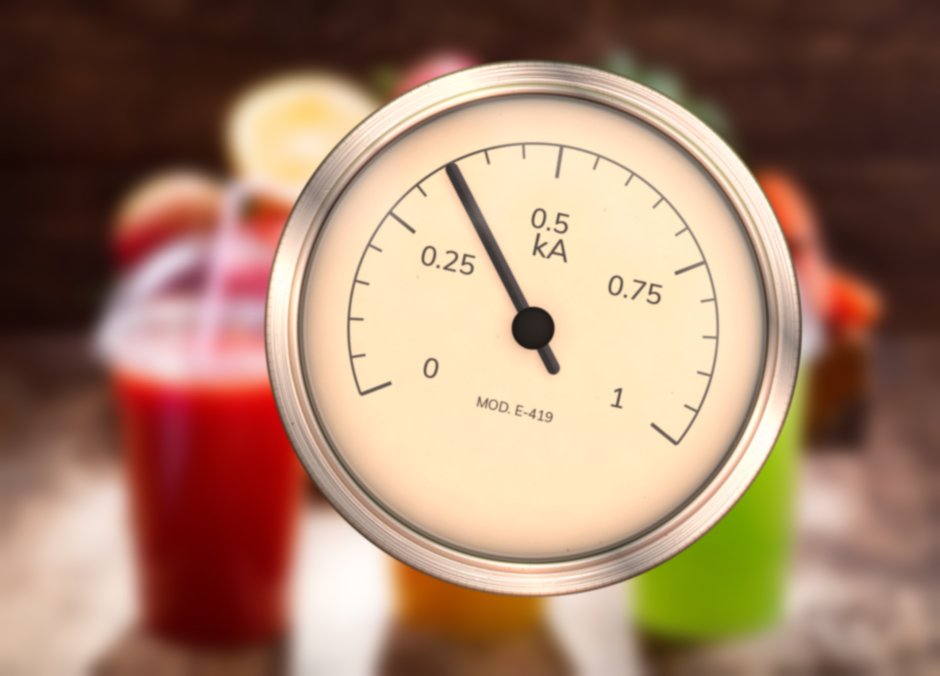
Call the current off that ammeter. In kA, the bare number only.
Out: 0.35
